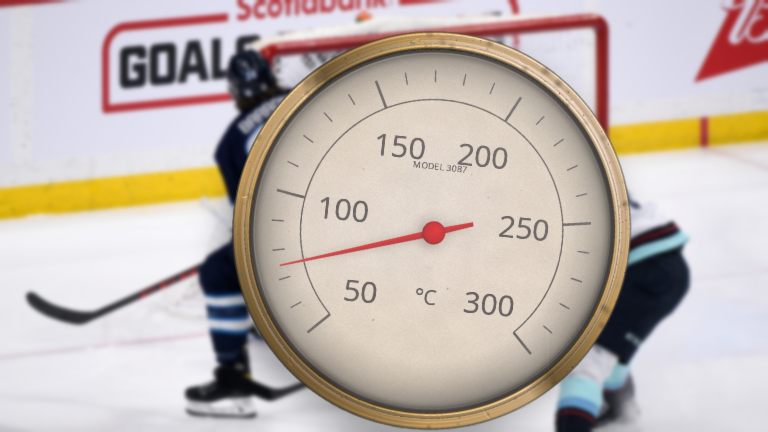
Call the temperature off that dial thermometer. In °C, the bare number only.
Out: 75
